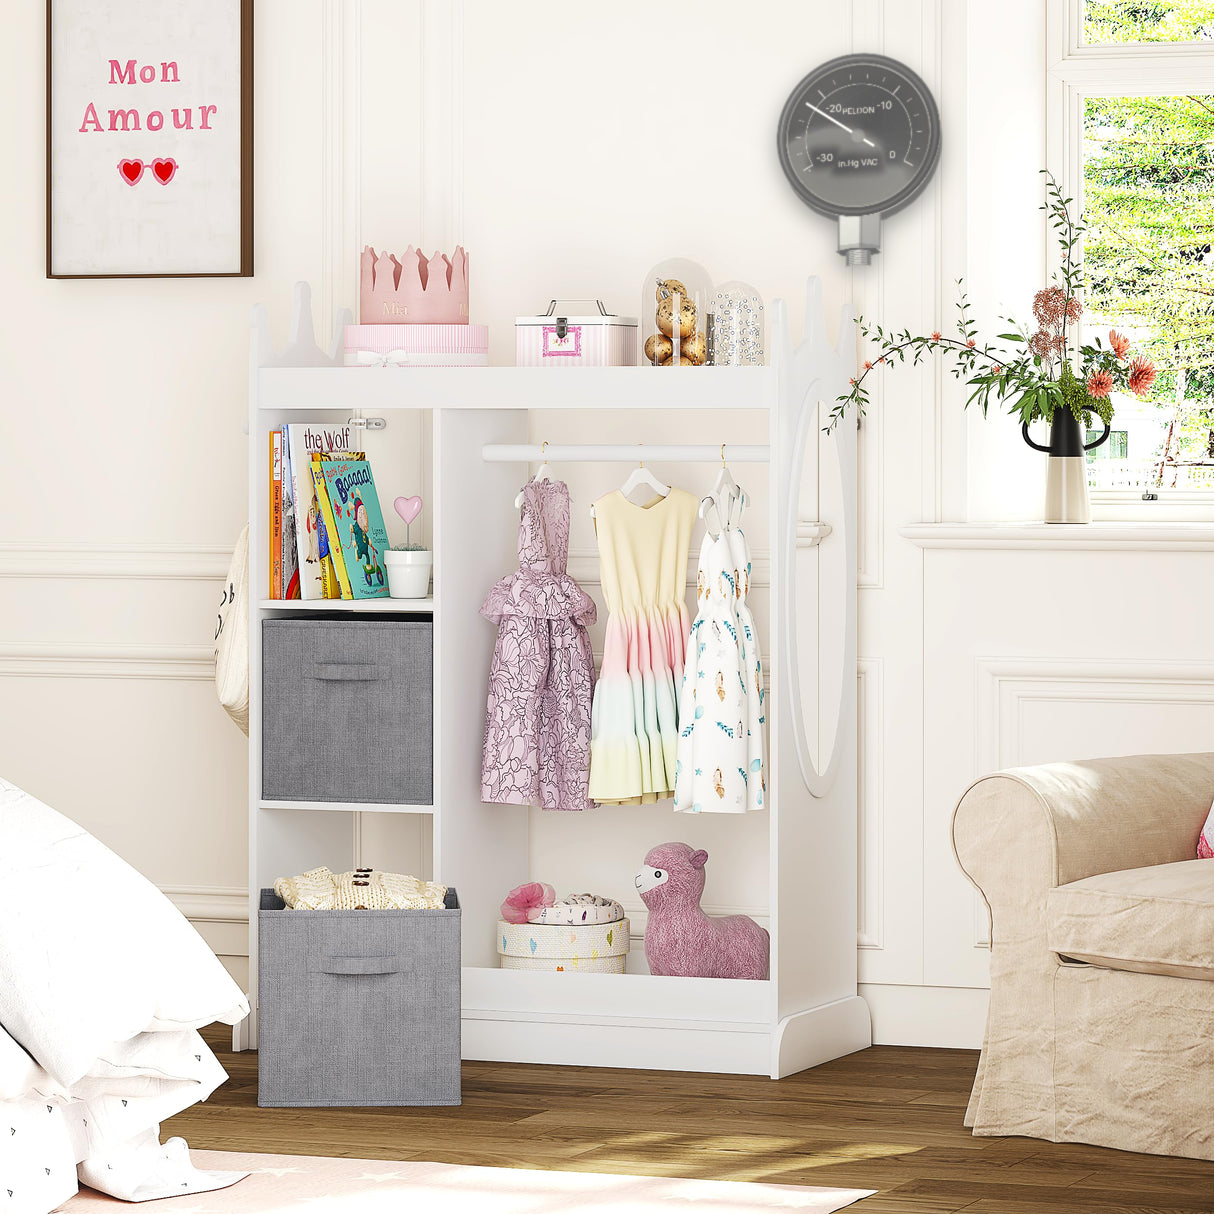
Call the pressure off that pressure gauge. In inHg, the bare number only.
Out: -22
